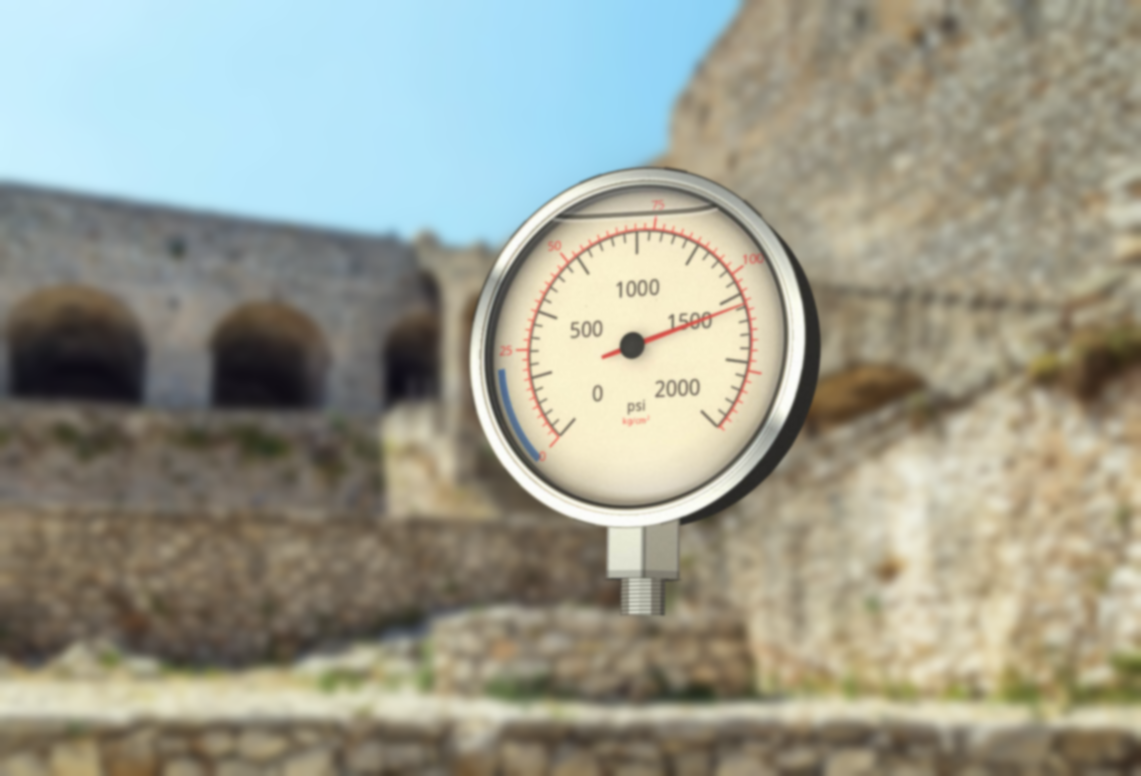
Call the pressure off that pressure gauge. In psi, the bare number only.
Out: 1550
